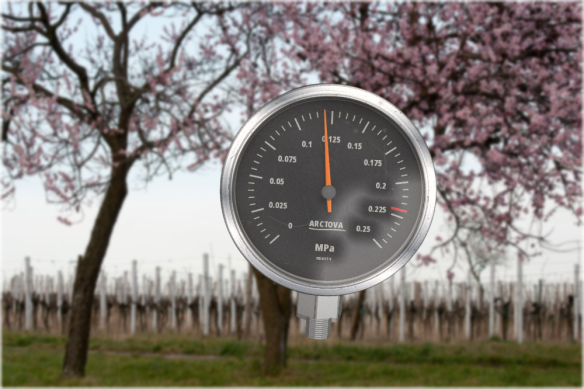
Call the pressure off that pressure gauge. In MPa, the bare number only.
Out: 0.12
